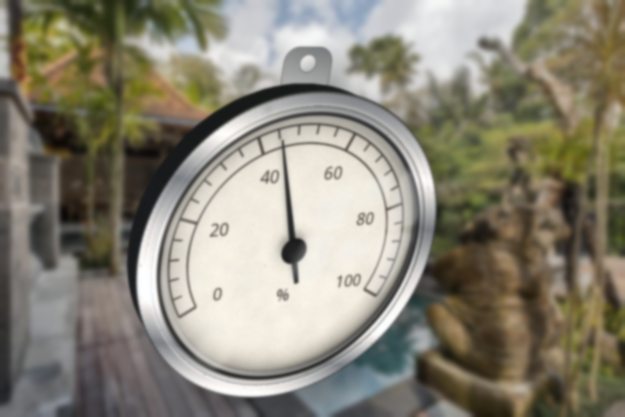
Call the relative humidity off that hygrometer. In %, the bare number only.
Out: 44
